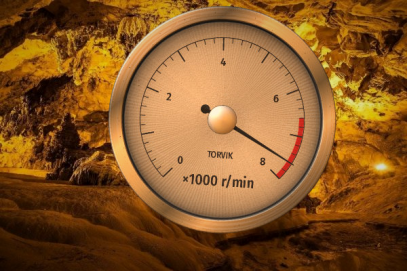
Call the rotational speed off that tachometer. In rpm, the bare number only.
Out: 7600
